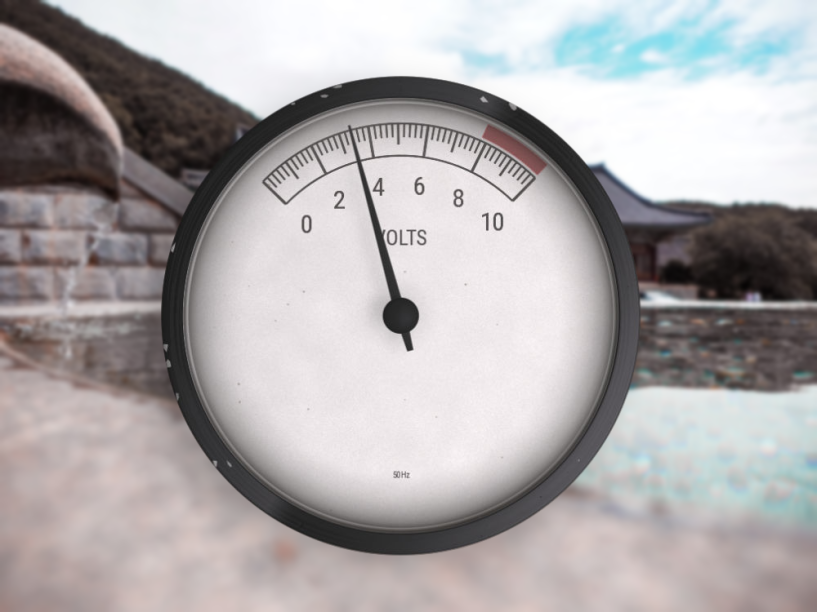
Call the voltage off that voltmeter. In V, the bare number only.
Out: 3.4
